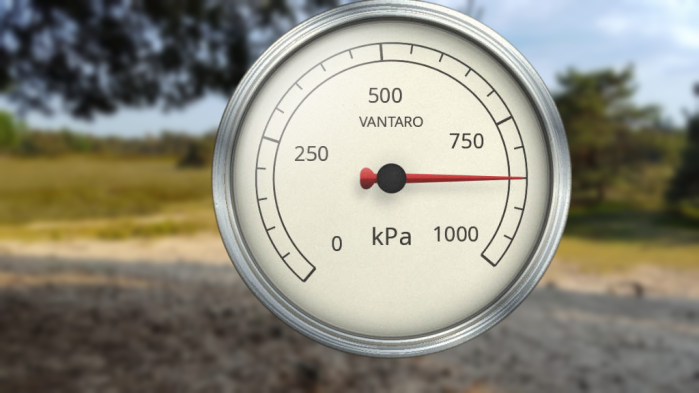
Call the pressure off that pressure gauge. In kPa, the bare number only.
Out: 850
